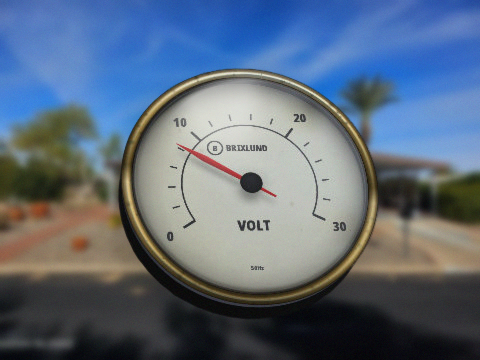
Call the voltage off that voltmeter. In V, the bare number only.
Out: 8
